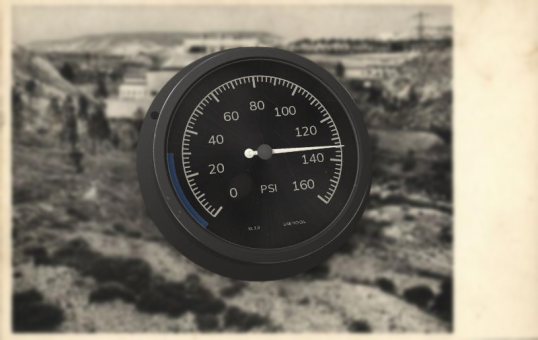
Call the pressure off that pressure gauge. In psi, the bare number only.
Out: 134
